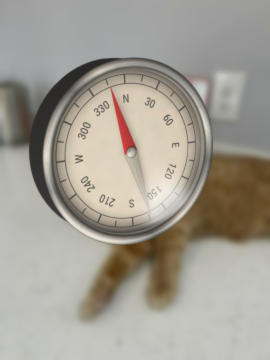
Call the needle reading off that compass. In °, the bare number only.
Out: 345
